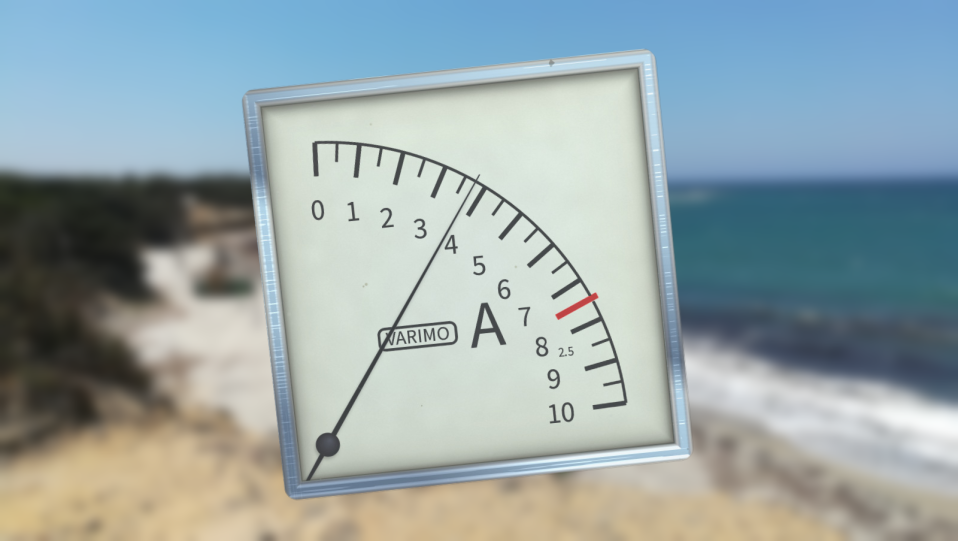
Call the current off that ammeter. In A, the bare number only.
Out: 3.75
